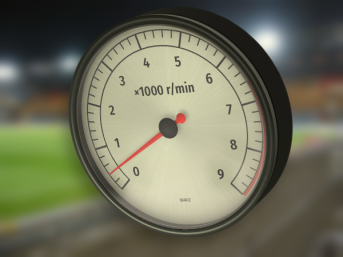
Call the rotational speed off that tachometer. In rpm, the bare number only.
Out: 400
